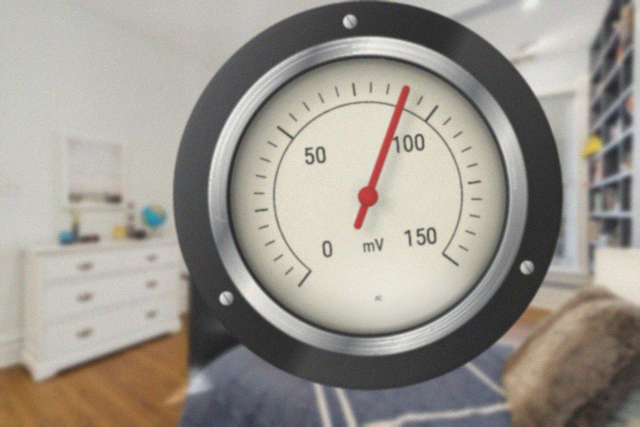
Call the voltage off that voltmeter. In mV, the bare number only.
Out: 90
